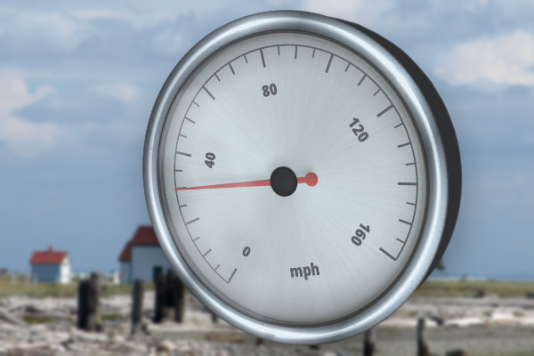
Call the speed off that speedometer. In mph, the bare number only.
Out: 30
